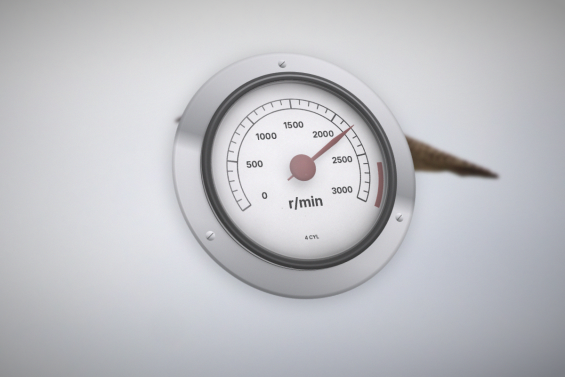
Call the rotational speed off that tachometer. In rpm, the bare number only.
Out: 2200
